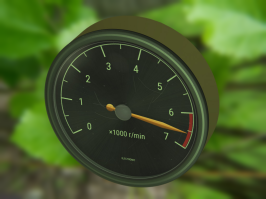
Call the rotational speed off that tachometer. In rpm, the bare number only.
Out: 6500
